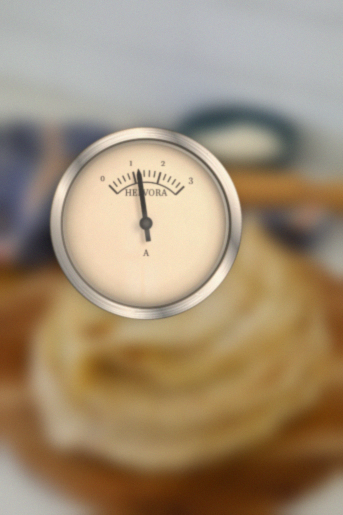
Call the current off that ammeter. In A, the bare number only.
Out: 1.2
